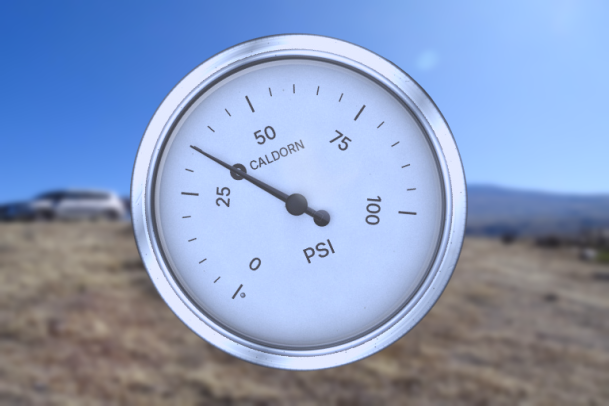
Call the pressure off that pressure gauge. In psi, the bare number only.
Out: 35
